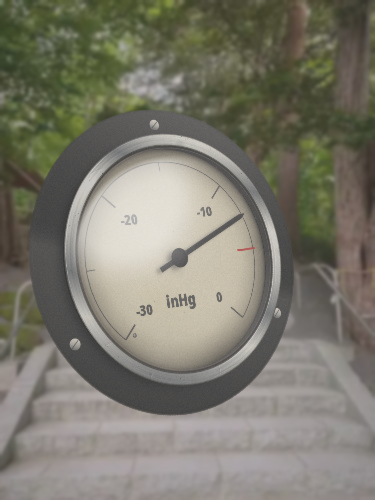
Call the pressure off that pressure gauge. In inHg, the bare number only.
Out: -7.5
